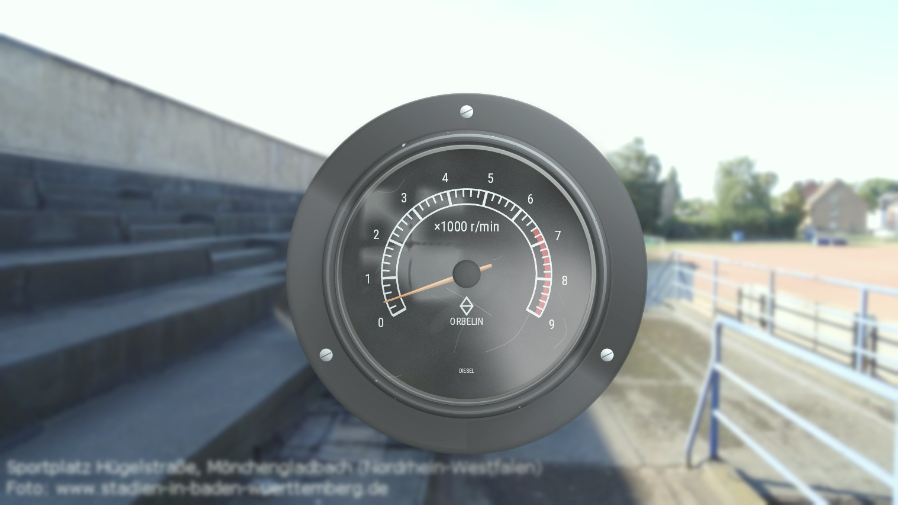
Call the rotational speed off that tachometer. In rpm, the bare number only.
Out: 400
